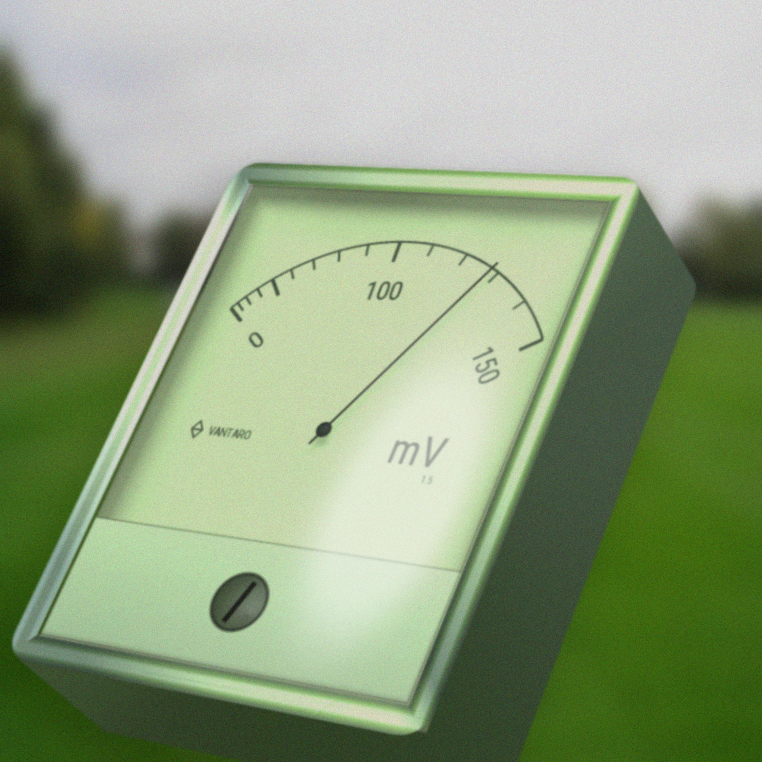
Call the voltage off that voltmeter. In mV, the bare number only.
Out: 130
